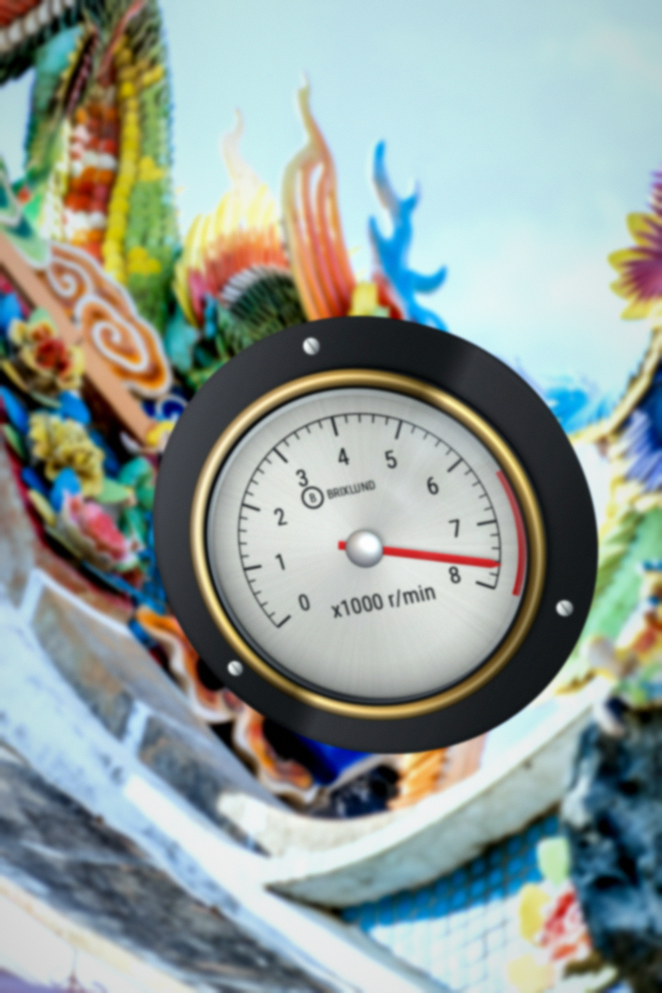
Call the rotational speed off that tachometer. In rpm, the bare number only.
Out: 7600
